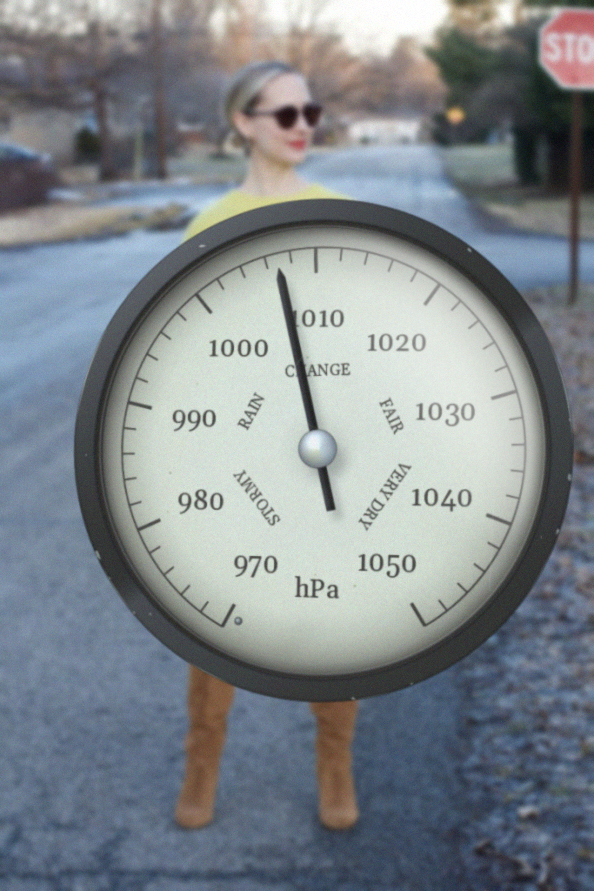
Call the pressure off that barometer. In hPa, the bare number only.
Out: 1007
